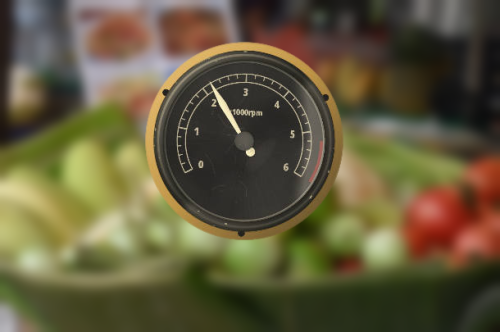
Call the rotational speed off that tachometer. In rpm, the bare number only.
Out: 2200
